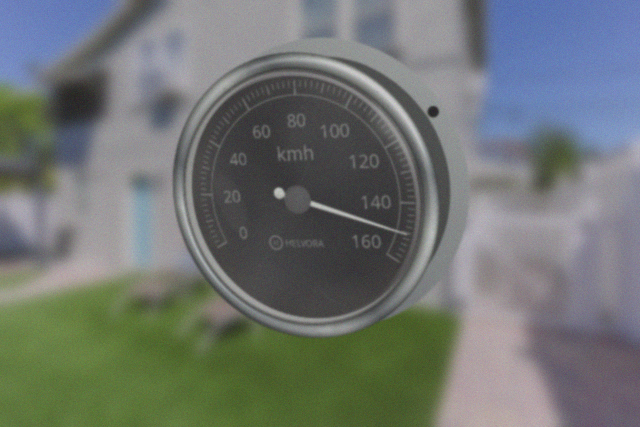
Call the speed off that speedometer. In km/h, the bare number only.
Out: 150
